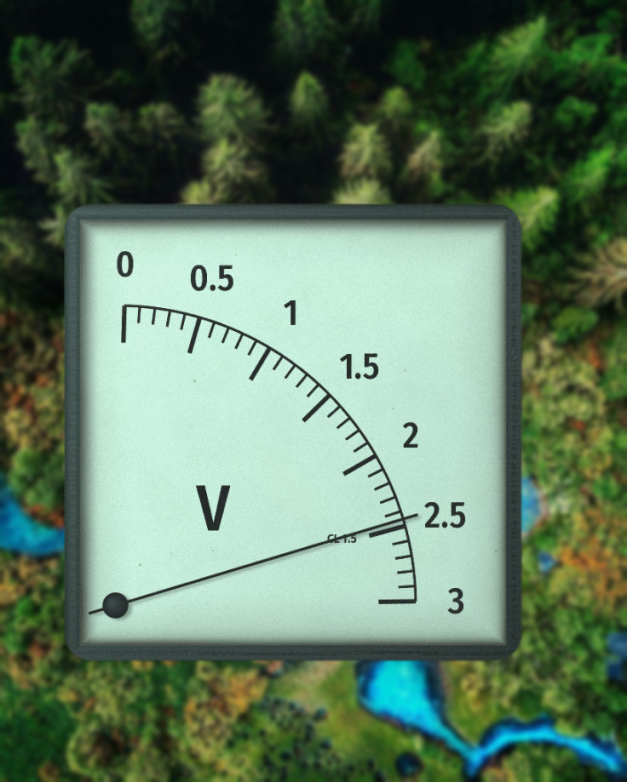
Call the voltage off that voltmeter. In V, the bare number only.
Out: 2.45
